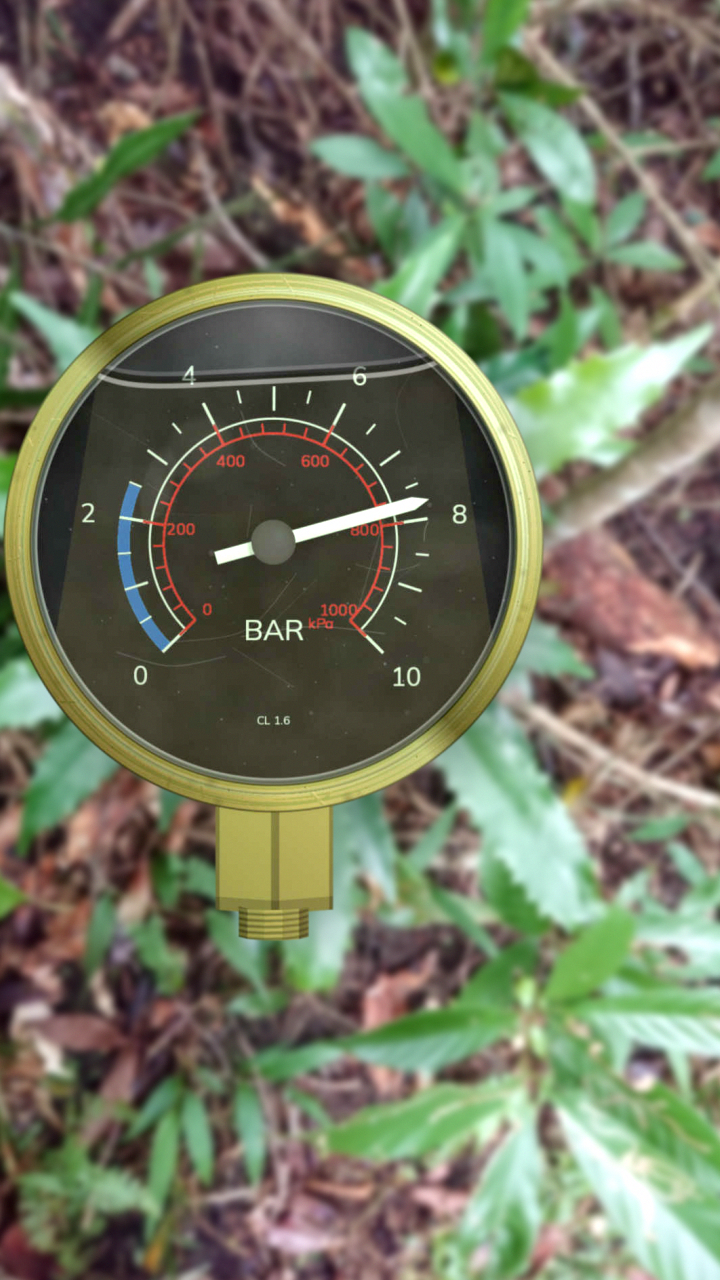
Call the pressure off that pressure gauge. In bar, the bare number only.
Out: 7.75
